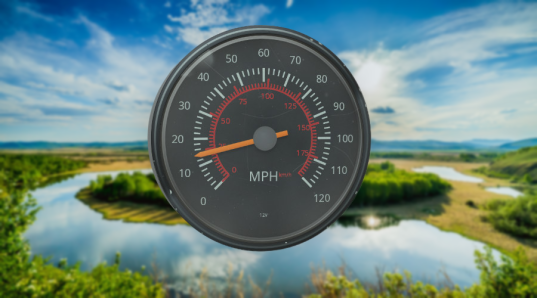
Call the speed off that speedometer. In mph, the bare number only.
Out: 14
